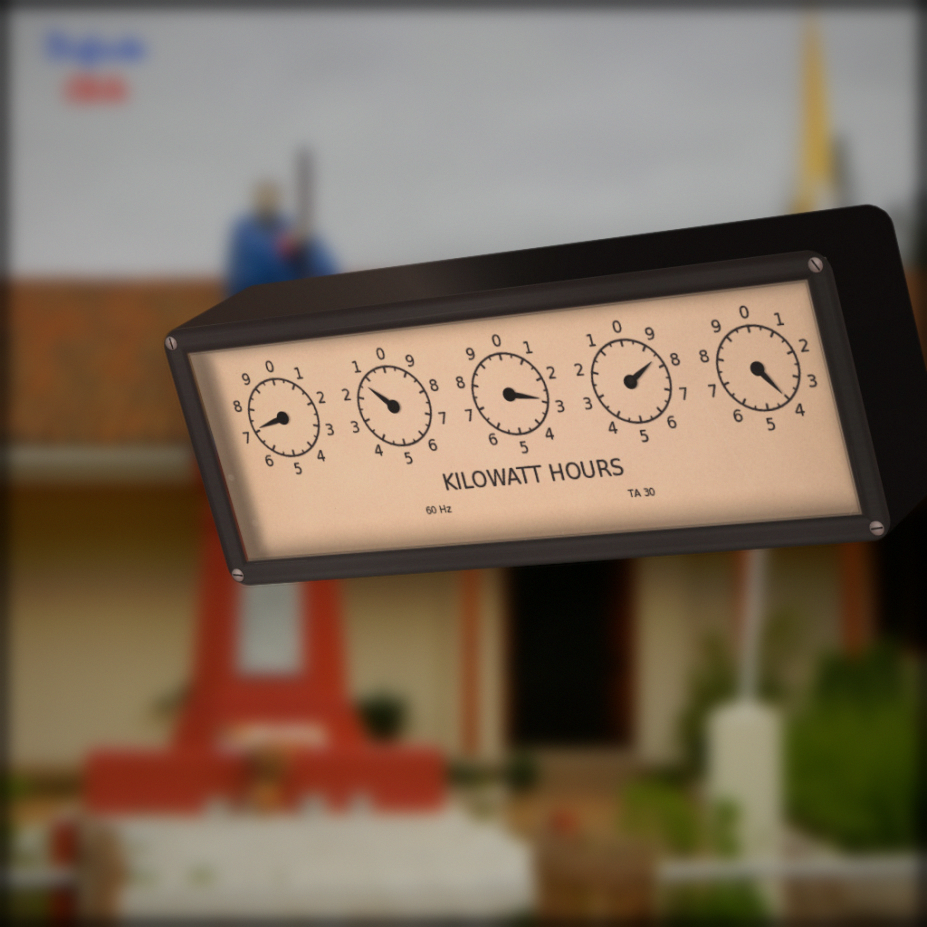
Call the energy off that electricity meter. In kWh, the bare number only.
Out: 71284
